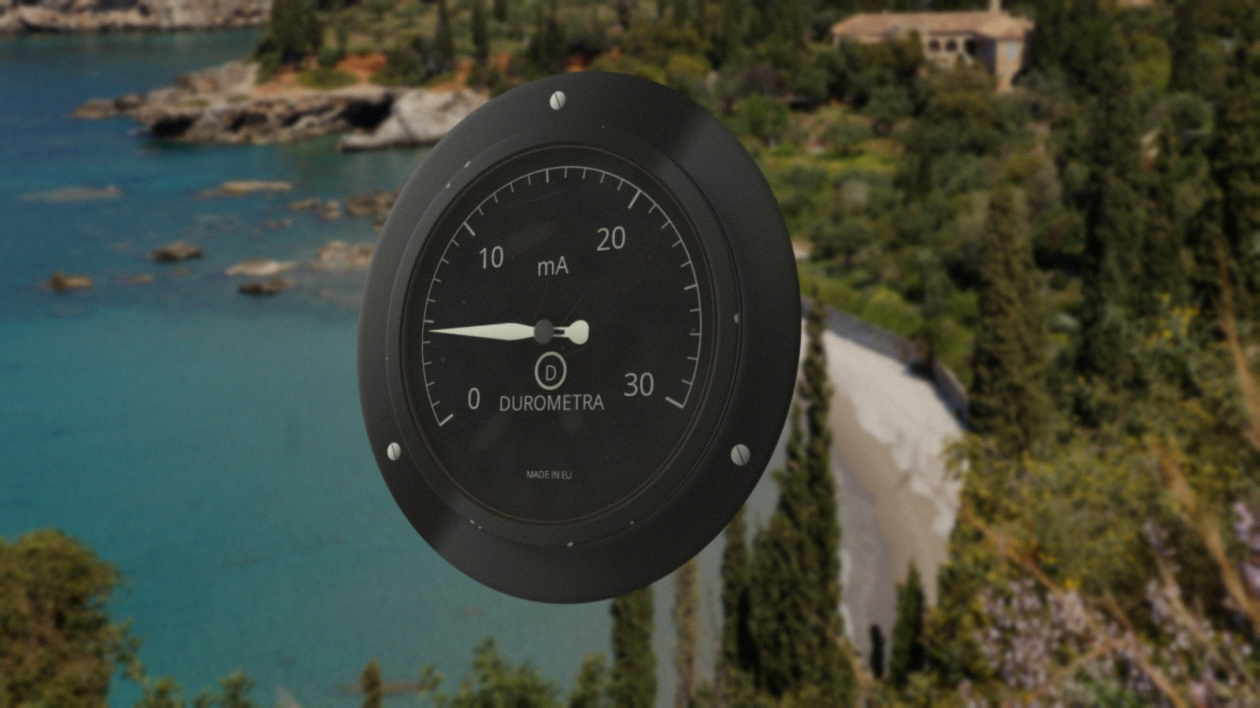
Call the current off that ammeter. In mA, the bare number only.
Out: 4.5
